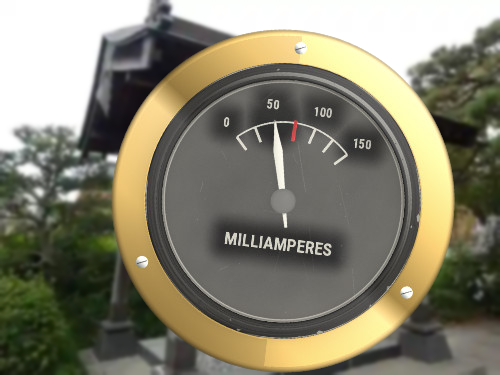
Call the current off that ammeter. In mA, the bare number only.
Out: 50
